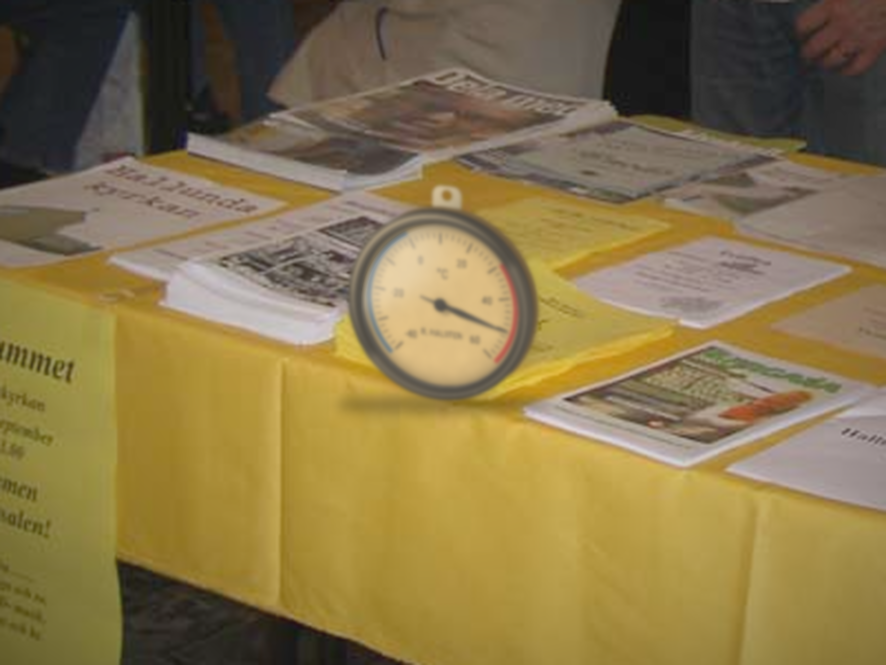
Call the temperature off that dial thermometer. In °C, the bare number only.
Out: 50
